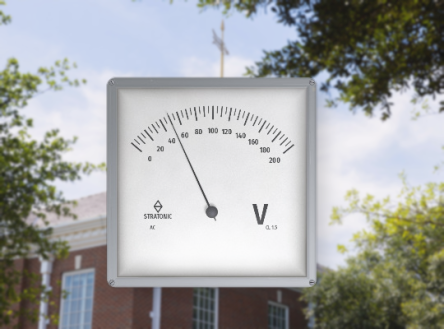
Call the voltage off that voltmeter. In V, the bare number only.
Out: 50
